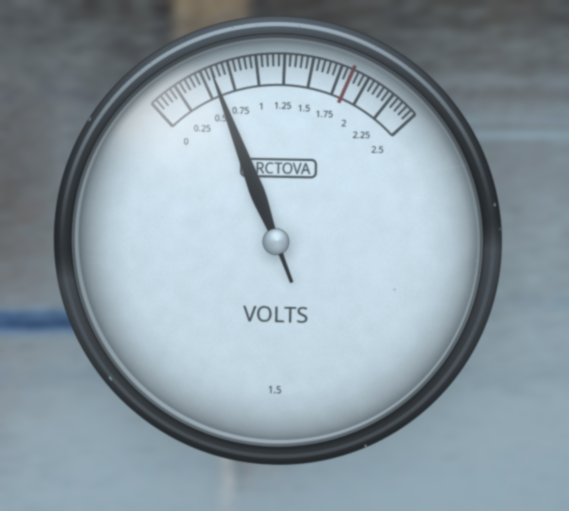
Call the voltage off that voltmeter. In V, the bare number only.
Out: 0.6
